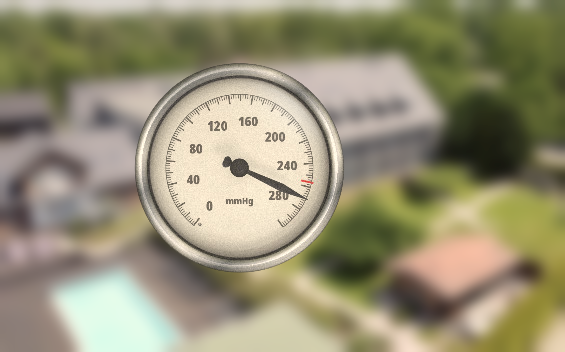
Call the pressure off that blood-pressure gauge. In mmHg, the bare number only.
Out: 270
